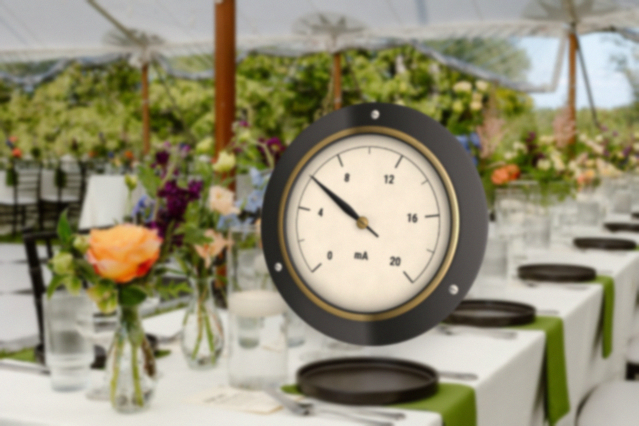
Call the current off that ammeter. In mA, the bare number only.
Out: 6
